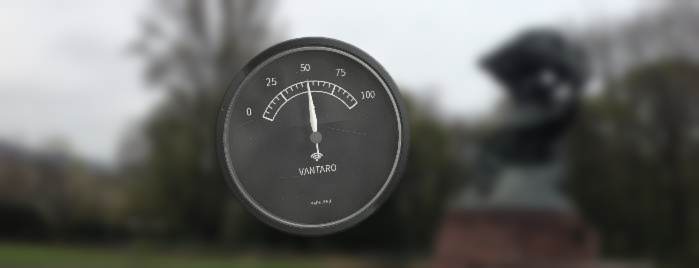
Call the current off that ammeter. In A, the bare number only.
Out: 50
